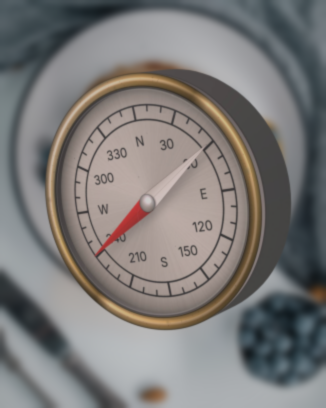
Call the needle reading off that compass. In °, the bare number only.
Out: 240
